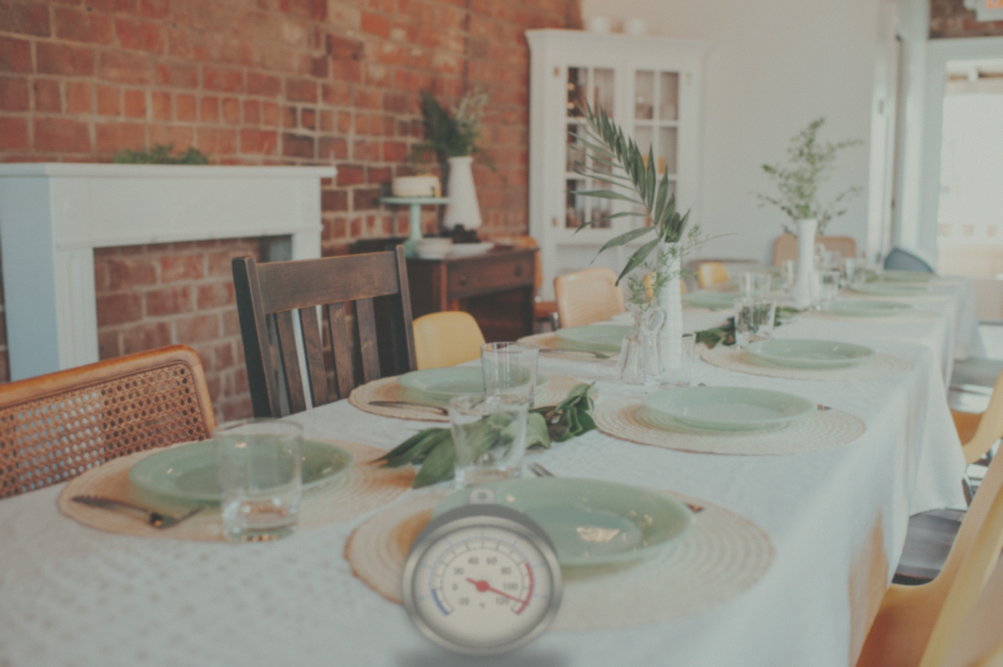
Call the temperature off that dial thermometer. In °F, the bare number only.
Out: 110
